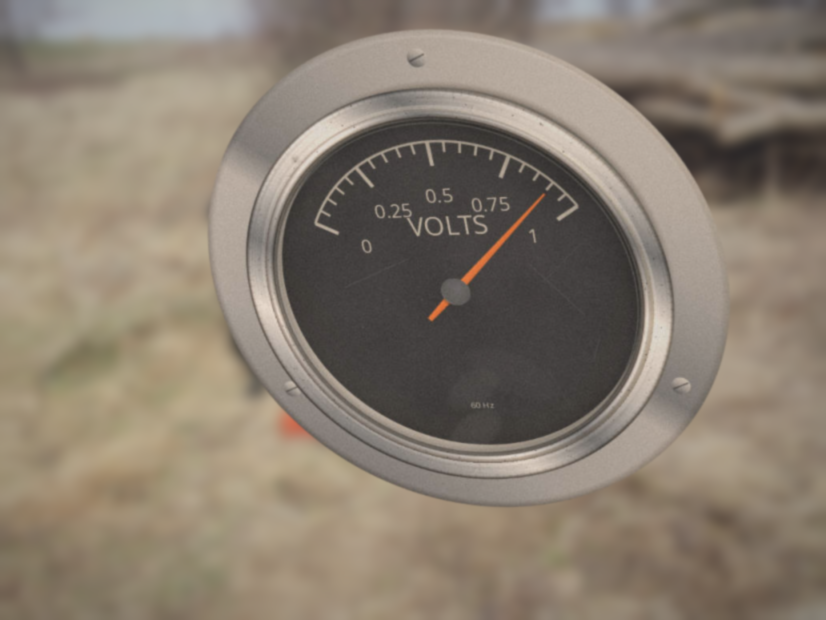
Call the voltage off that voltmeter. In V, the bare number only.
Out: 0.9
